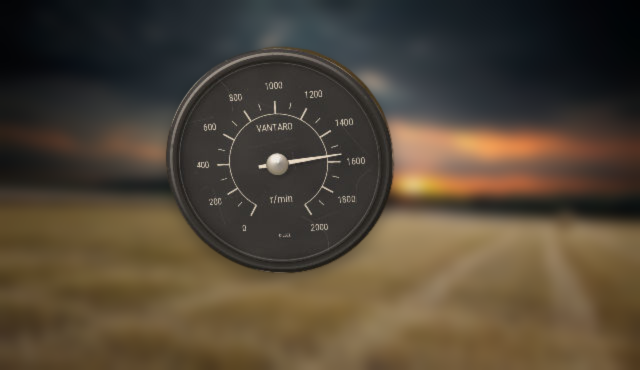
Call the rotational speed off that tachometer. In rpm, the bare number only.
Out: 1550
